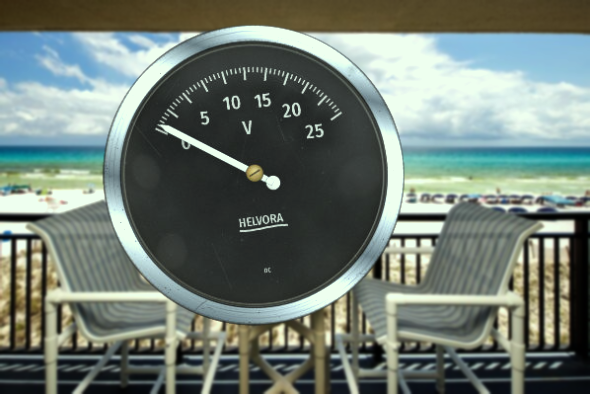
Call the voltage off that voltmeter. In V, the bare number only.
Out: 0.5
